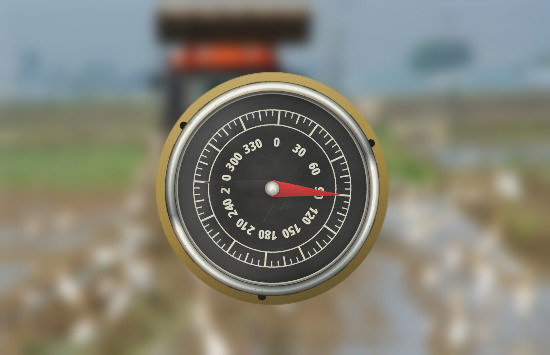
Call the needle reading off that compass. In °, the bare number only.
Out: 90
